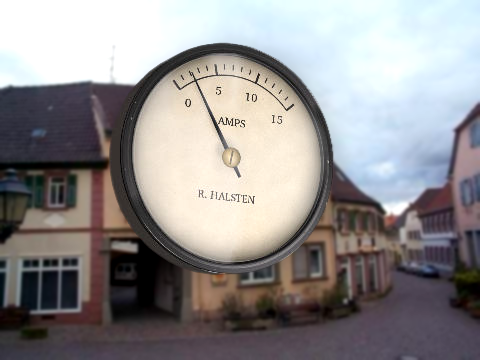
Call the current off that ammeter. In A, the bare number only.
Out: 2
